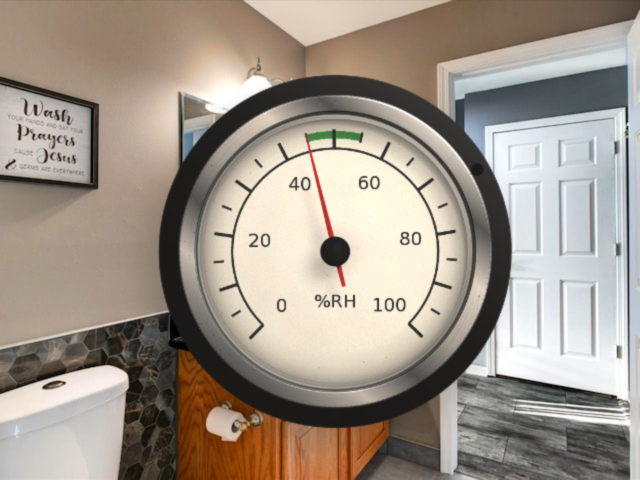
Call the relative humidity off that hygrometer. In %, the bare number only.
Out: 45
